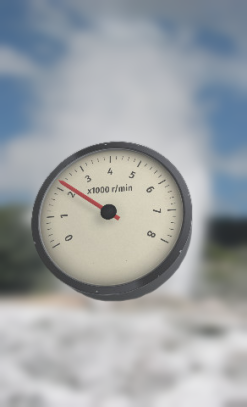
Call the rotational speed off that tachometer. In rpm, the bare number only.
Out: 2200
